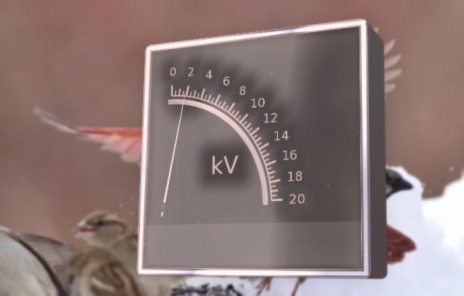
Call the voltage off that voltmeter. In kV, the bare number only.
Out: 2
